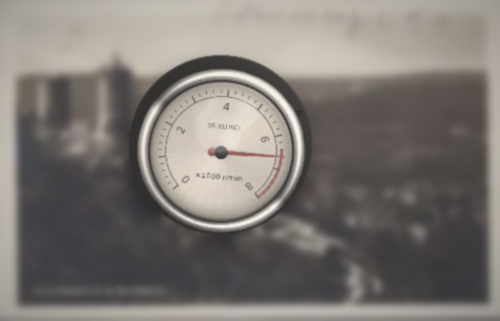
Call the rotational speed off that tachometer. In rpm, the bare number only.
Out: 6600
